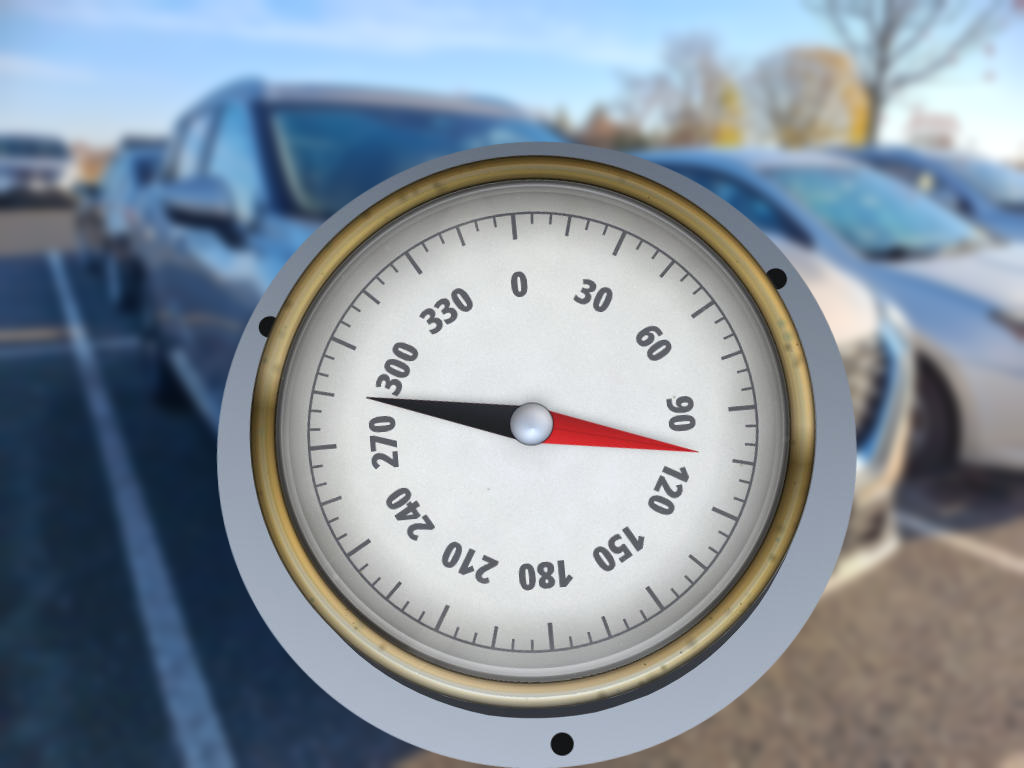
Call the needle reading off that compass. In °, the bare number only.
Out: 105
